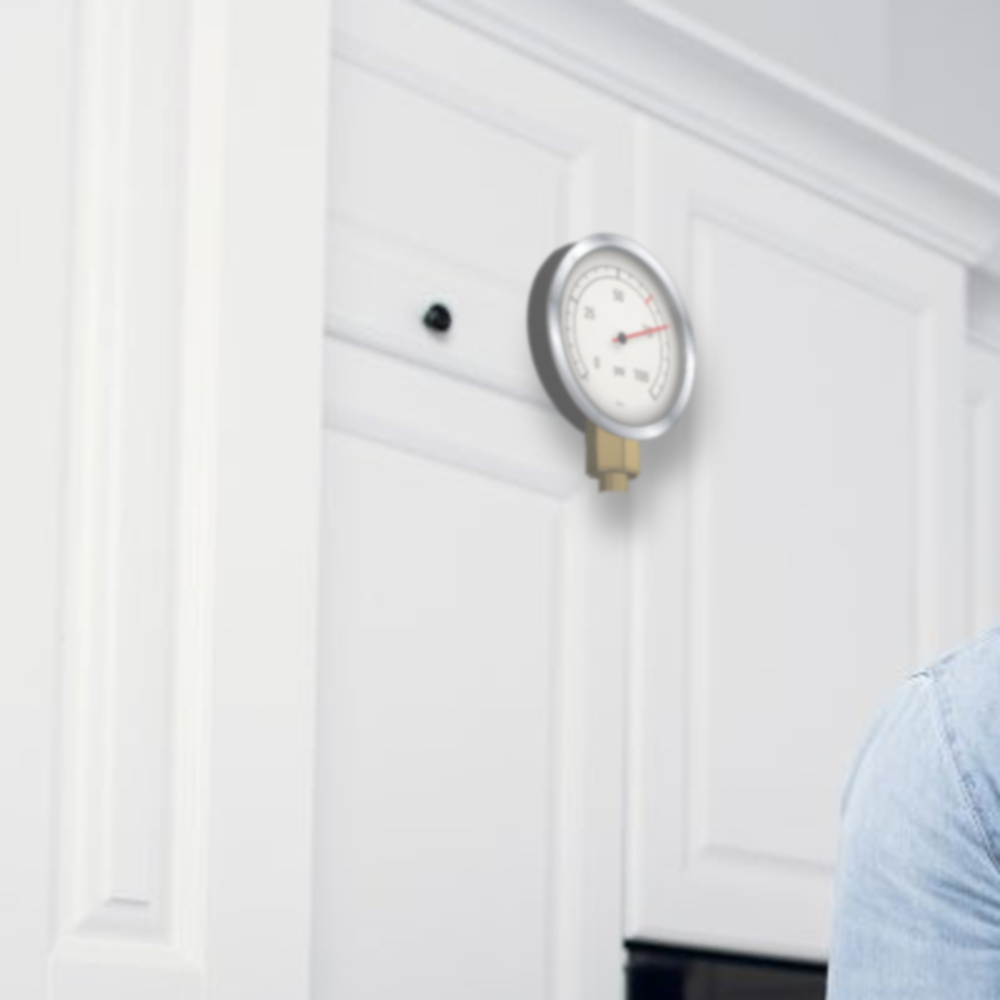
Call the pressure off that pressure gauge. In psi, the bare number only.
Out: 75
